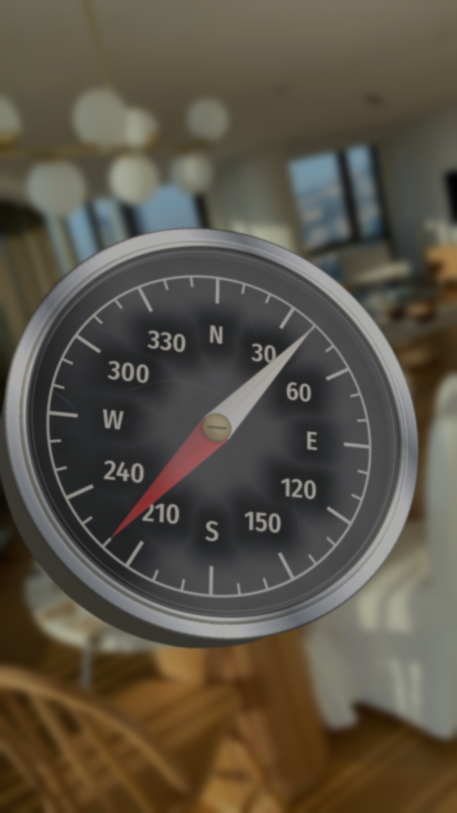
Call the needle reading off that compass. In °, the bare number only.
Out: 220
